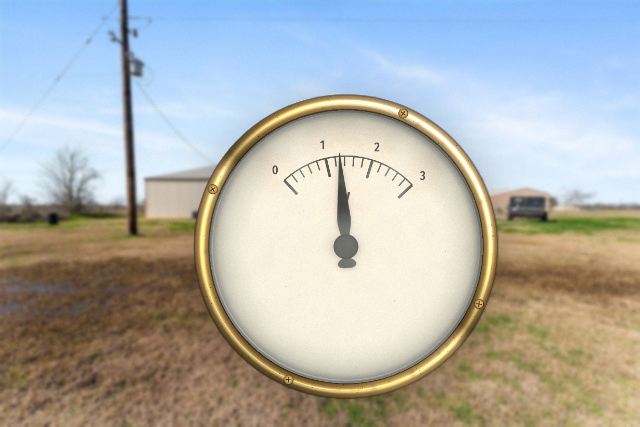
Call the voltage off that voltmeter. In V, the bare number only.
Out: 1.3
